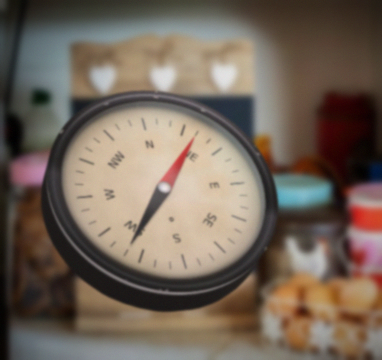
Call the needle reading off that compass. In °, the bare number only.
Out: 40
